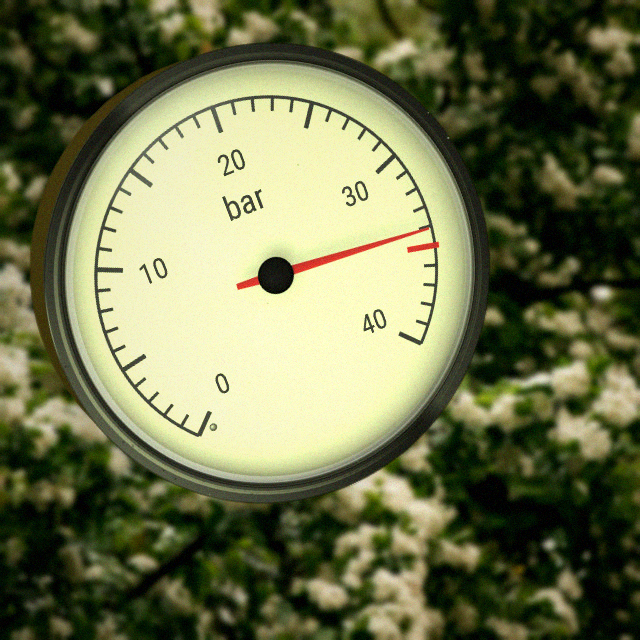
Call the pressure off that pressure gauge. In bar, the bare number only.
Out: 34
